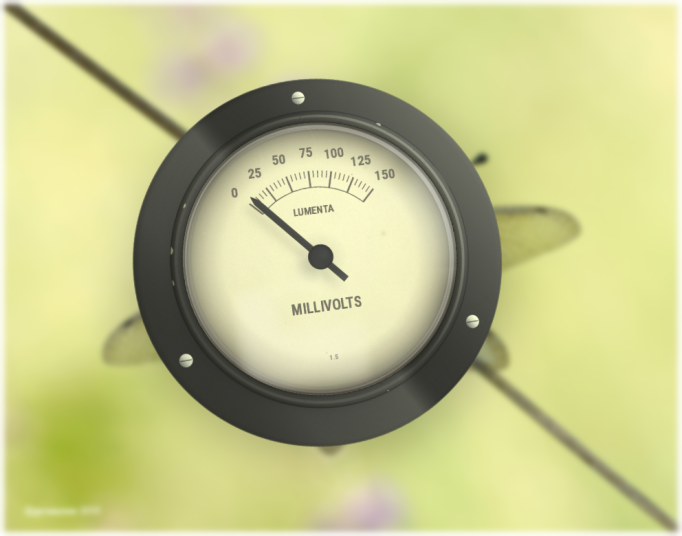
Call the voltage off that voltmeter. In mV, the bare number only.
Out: 5
